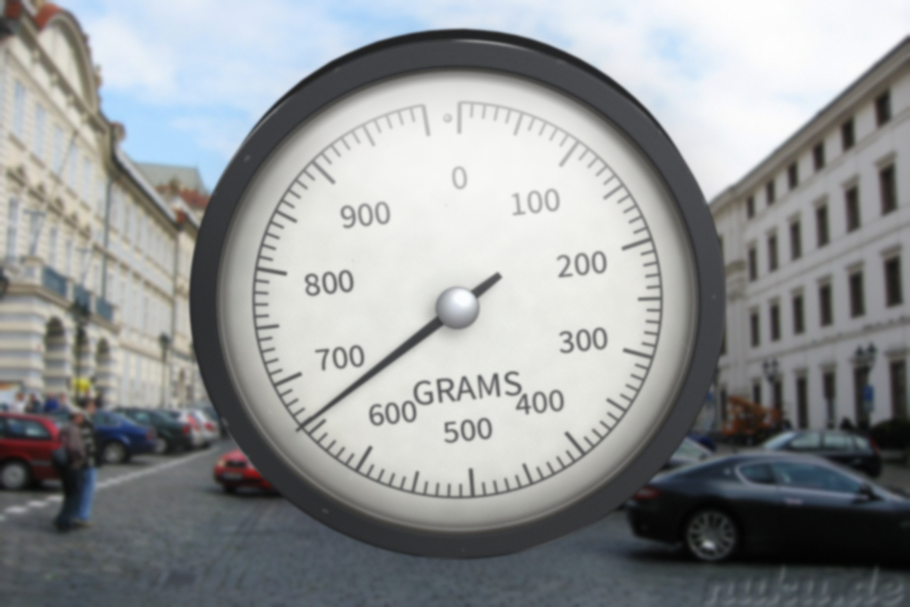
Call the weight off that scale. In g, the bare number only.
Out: 660
